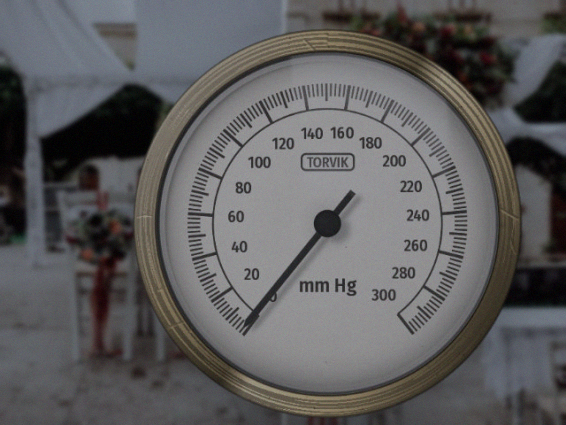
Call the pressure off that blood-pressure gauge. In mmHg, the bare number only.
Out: 2
